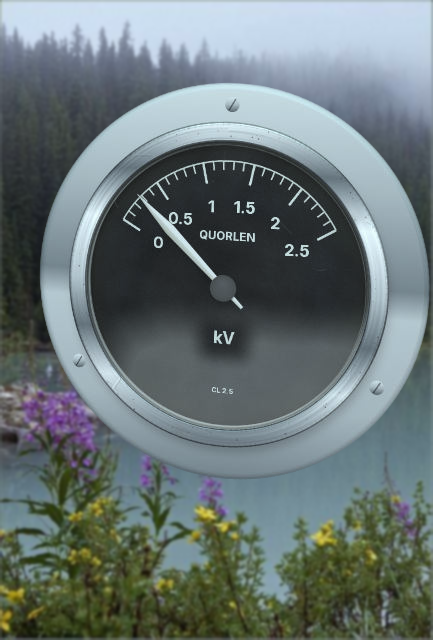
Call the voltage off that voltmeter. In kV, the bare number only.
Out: 0.3
